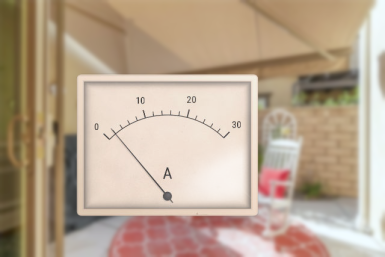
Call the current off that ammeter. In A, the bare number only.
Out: 2
